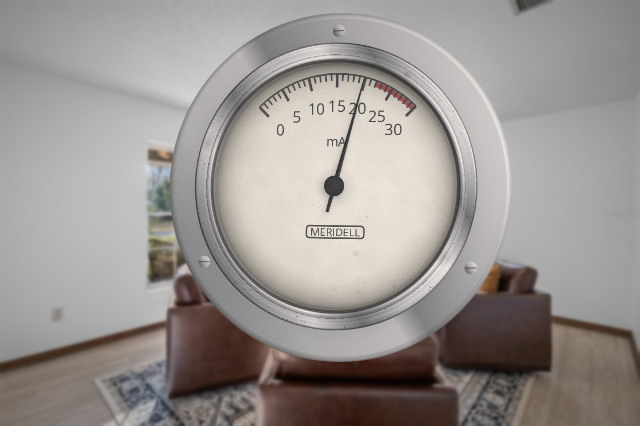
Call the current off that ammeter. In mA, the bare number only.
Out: 20
